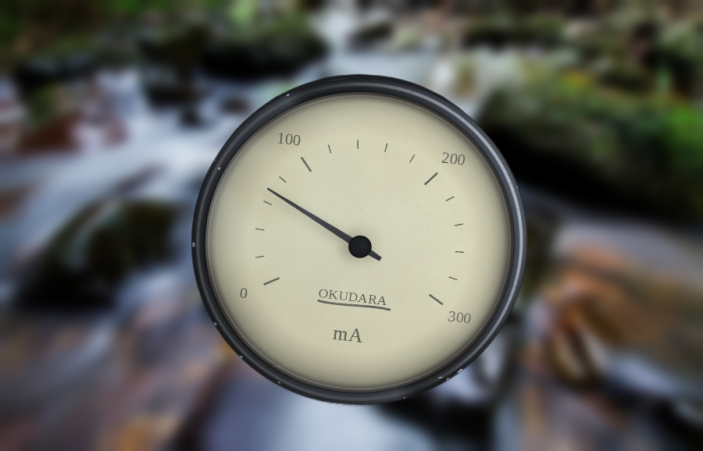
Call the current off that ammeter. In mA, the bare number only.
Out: 70
